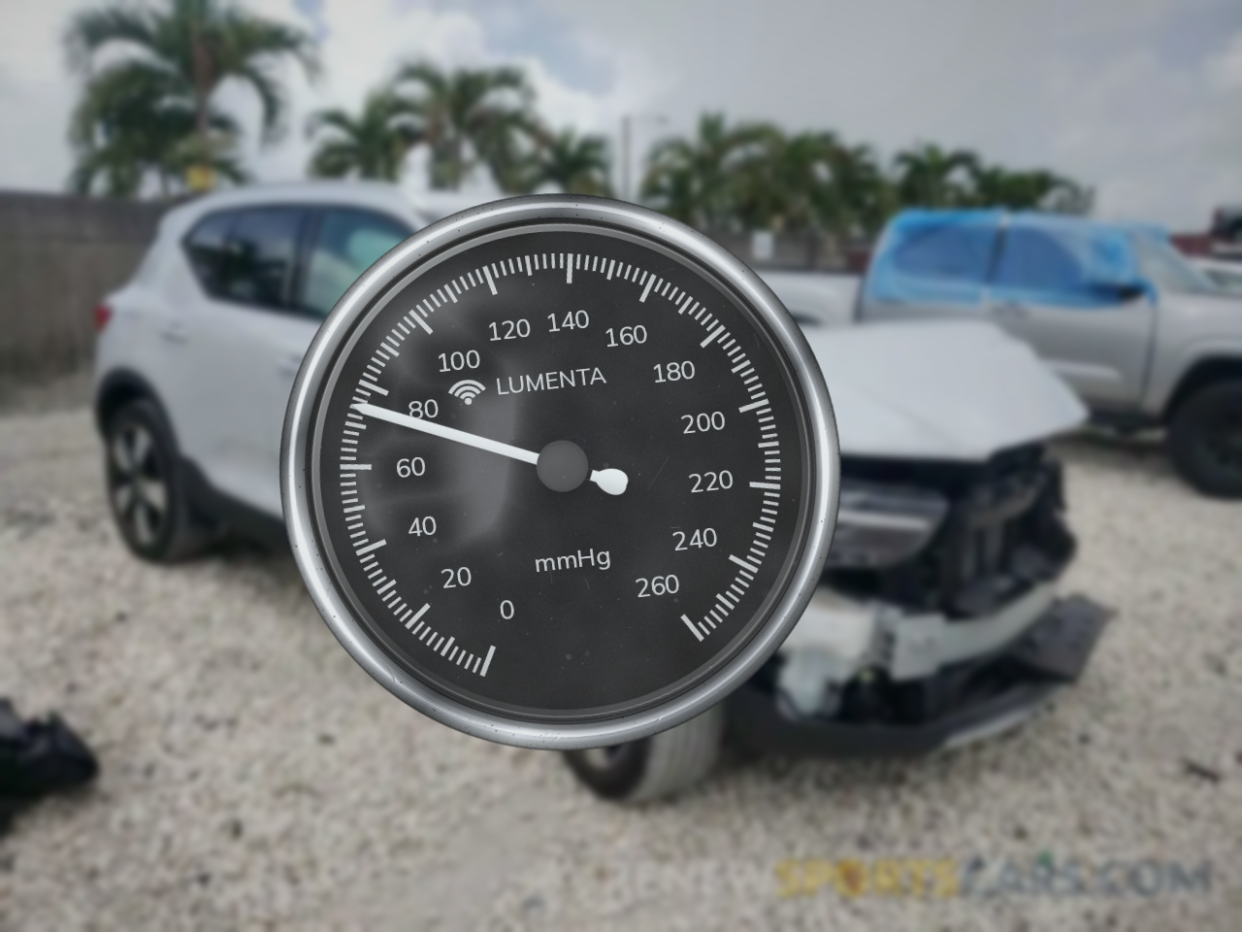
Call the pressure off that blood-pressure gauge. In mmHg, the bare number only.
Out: 74
